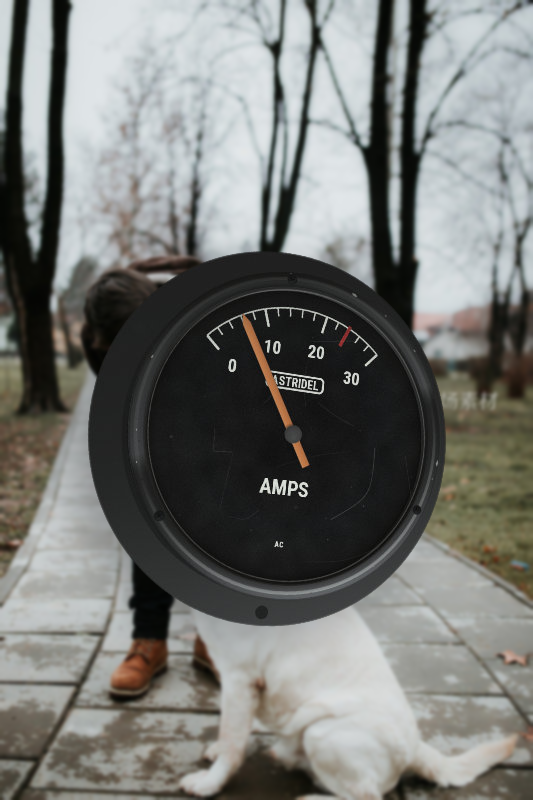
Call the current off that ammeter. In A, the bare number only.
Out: 6
